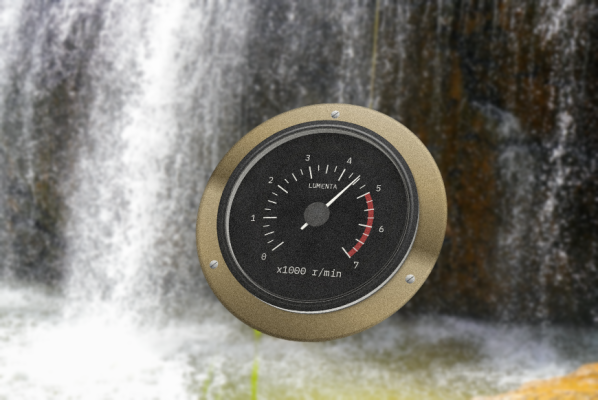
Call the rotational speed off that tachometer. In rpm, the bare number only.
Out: 4500
